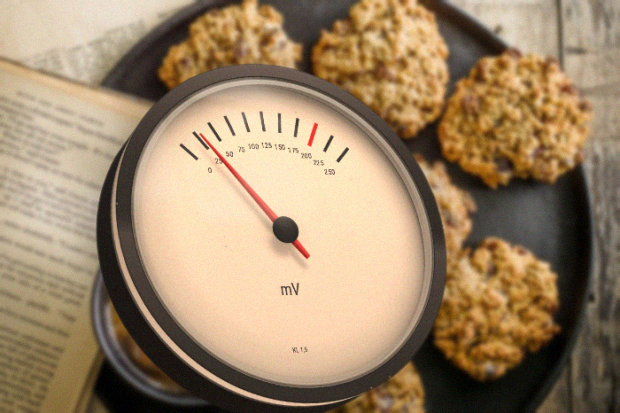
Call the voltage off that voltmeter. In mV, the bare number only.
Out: 25
